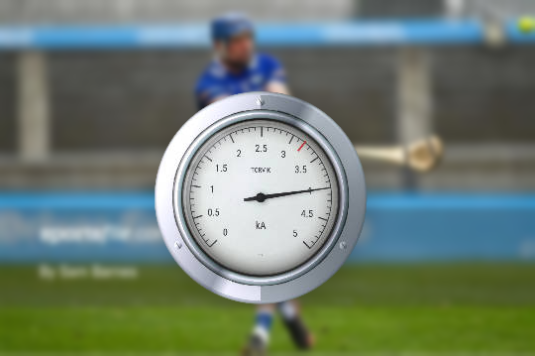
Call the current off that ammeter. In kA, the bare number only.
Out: 4
